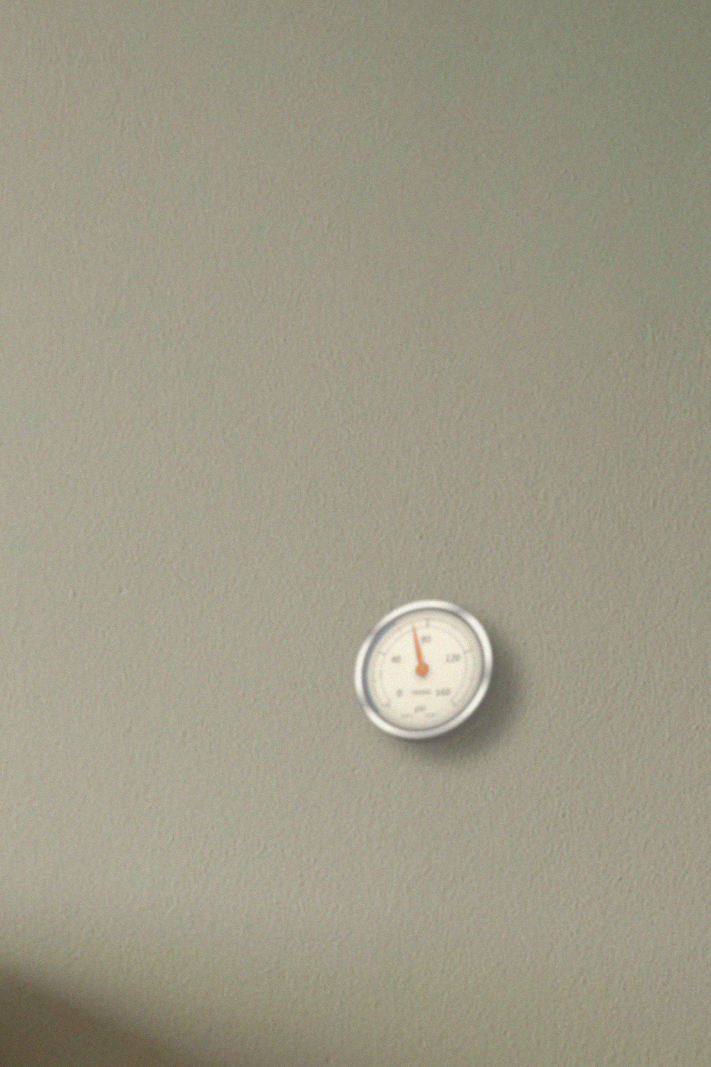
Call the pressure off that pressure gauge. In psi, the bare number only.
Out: 70
